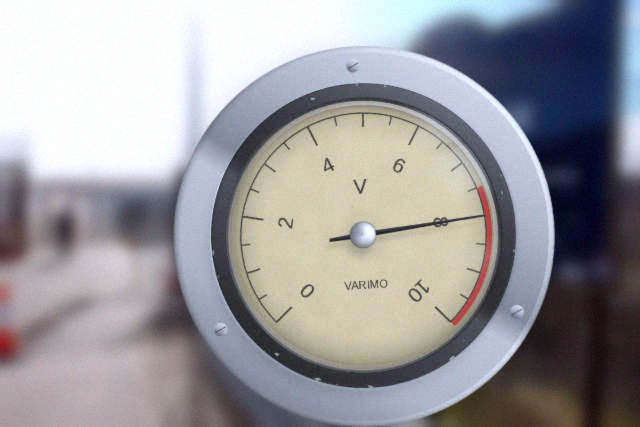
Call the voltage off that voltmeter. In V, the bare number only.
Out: 8
